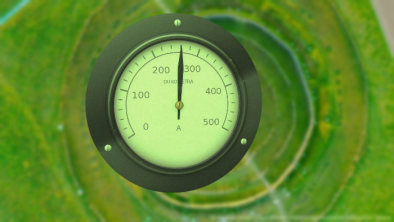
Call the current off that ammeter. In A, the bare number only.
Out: 260
